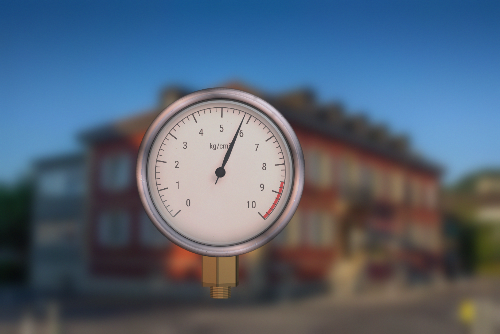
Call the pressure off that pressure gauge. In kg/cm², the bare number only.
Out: 5.8
